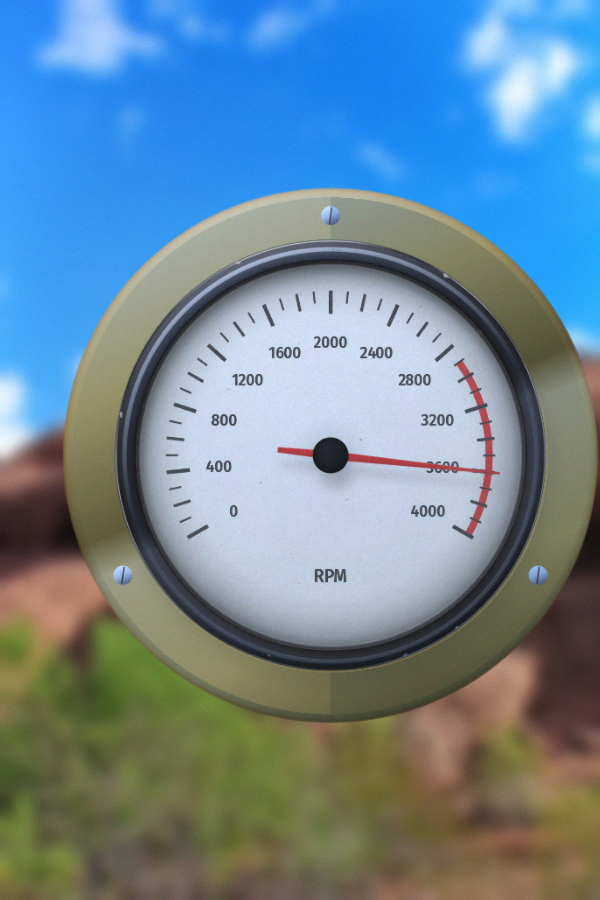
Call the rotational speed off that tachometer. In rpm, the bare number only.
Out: 3600
